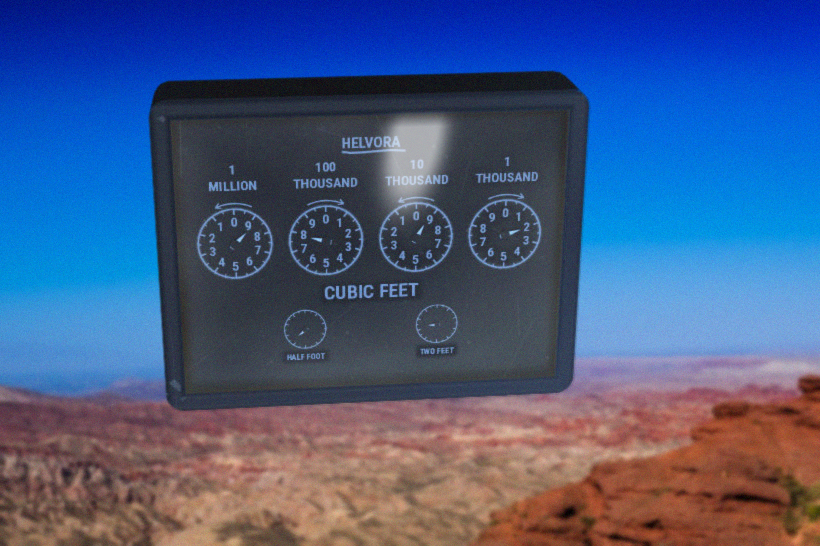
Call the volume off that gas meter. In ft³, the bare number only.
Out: 879200
